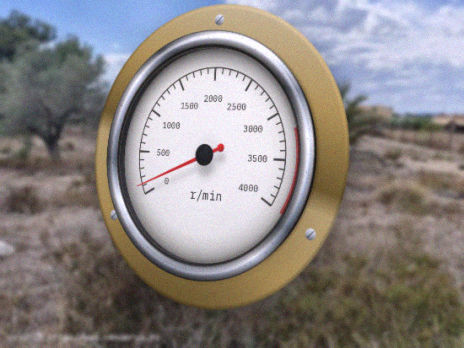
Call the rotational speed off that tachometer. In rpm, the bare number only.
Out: 100
